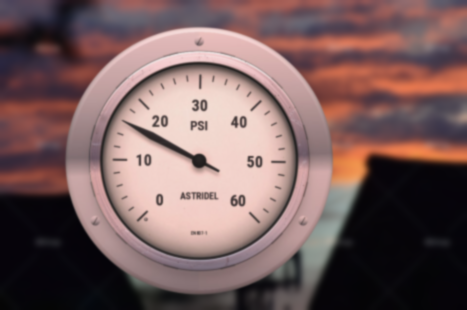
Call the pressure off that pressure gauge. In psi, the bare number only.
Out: 16
